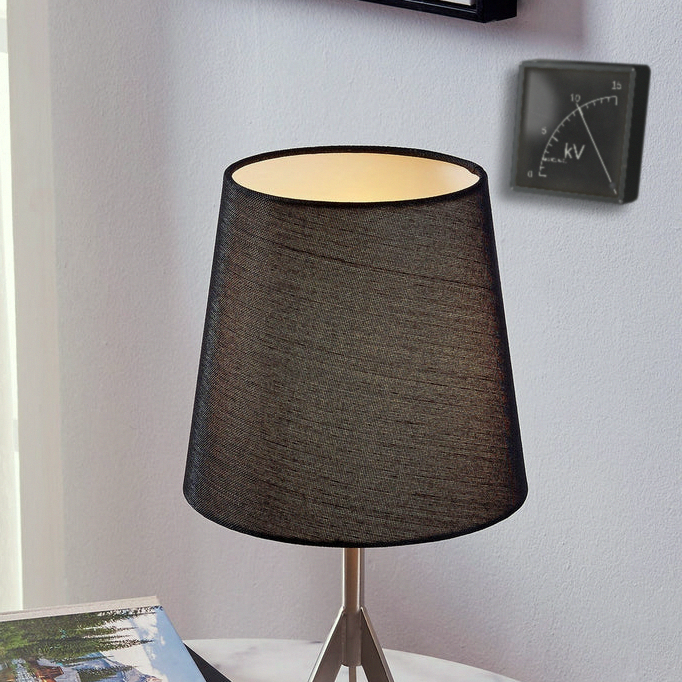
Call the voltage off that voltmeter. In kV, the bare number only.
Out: 10
